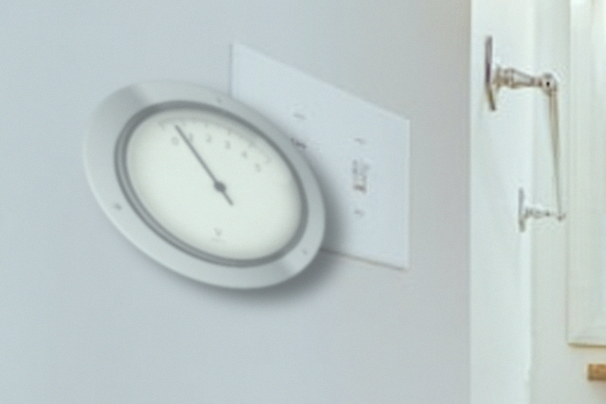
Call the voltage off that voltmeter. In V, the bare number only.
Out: 0.5
